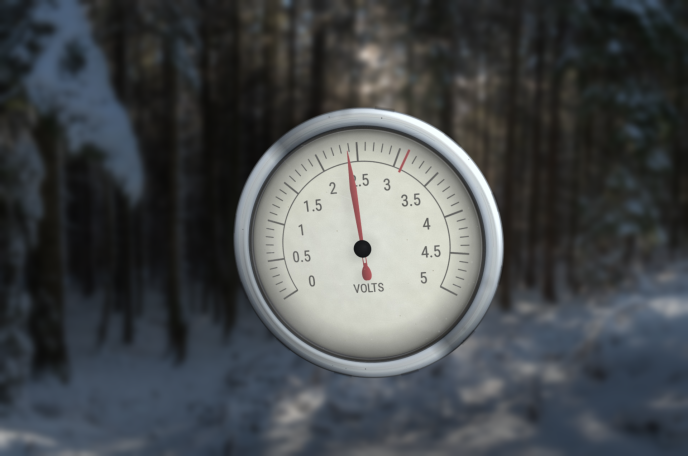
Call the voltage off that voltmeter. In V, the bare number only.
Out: 2.4
